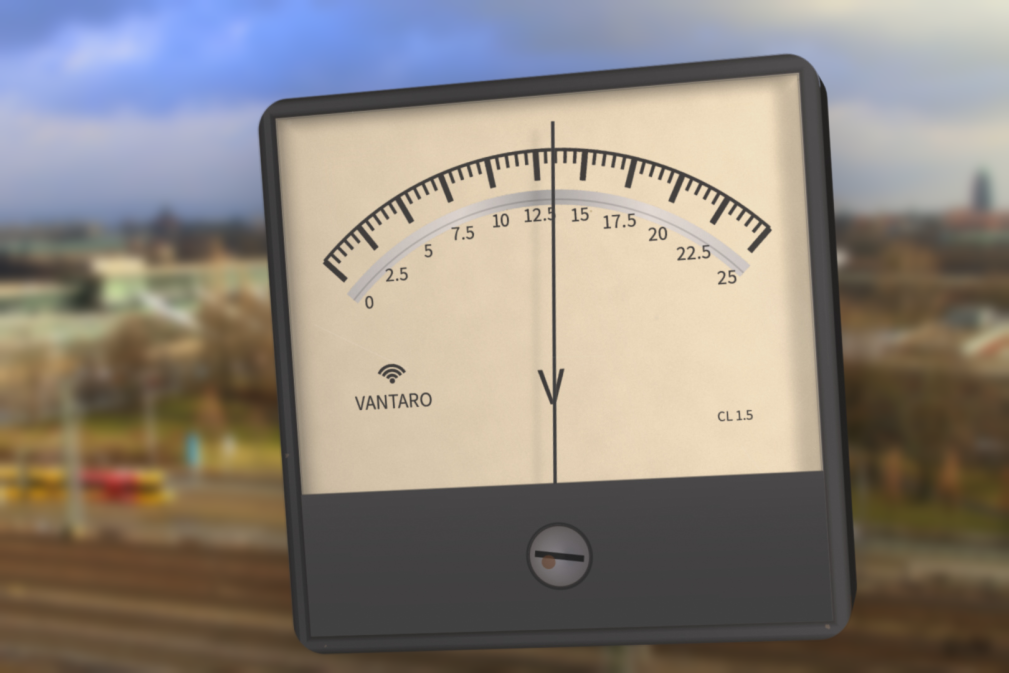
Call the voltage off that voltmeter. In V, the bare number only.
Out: 13.5
